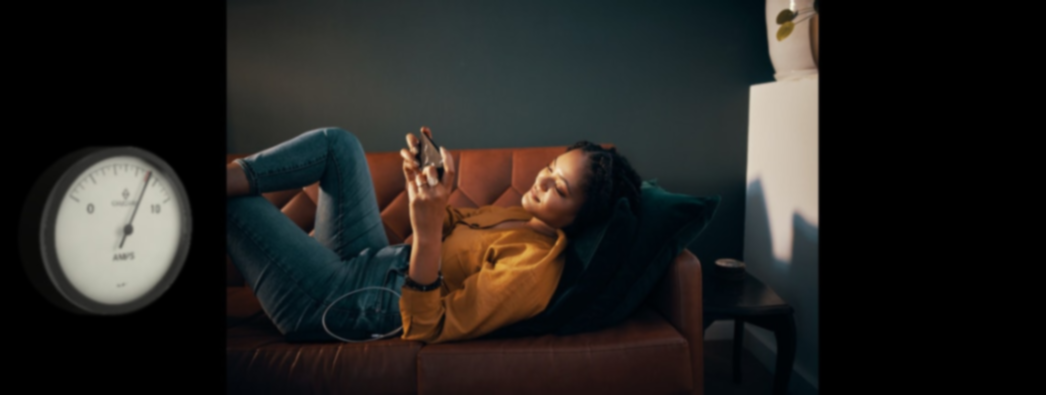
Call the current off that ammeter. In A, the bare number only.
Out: 7
